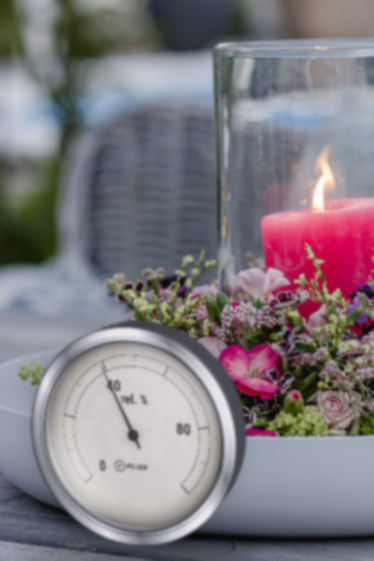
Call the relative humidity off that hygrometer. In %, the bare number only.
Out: 40
